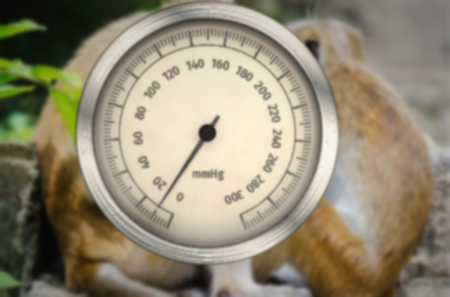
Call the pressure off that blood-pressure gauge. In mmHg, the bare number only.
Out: 10
